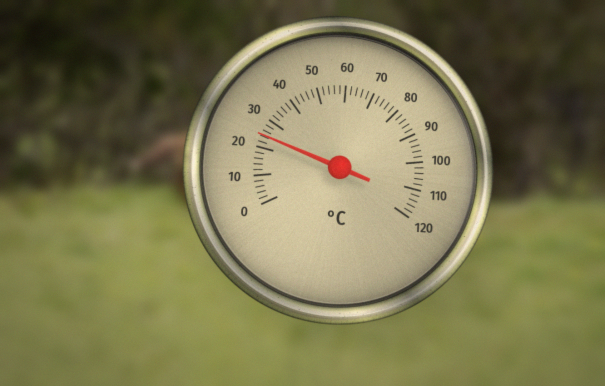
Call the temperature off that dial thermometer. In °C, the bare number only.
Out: 24
